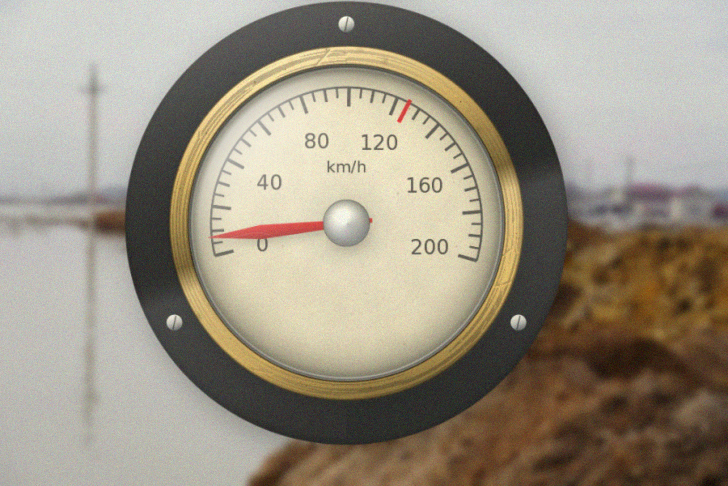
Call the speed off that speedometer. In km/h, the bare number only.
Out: 7.5
